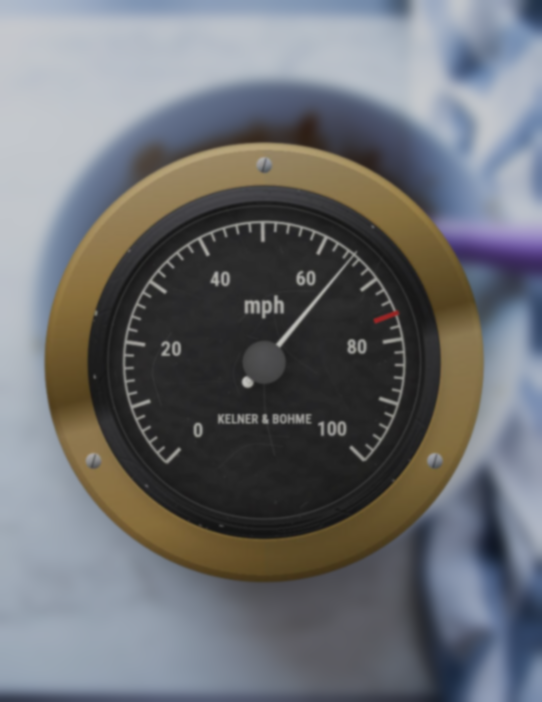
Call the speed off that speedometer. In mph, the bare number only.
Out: 65
